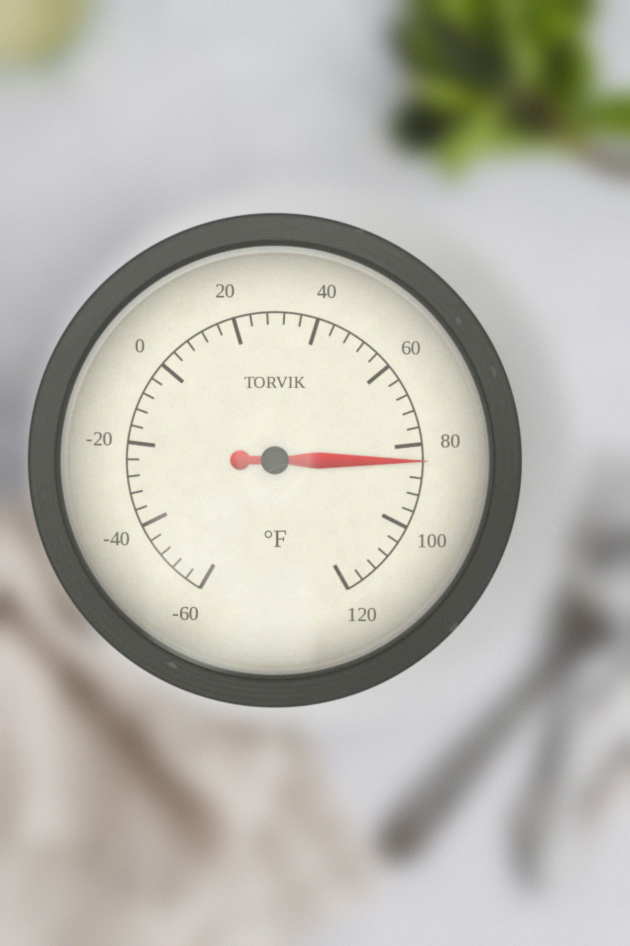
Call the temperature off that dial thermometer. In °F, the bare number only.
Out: 84
